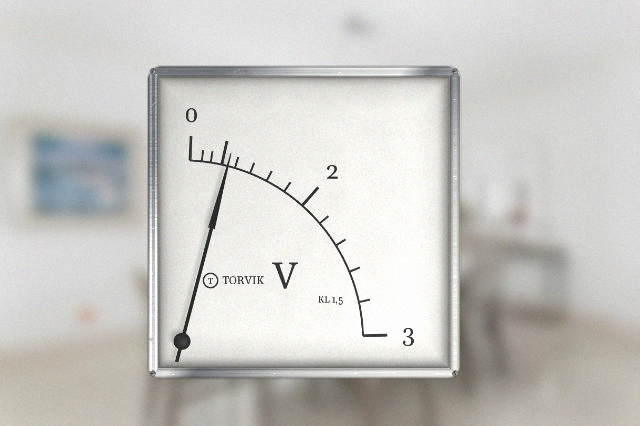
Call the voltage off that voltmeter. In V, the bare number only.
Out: 1.1
